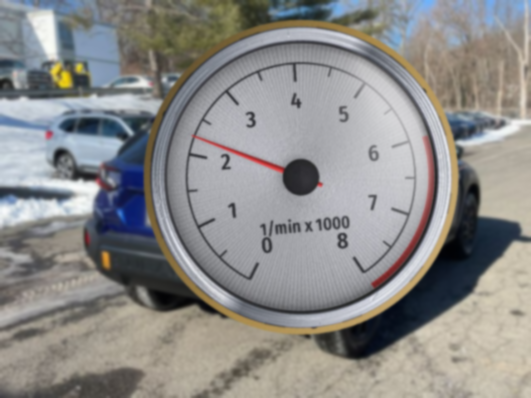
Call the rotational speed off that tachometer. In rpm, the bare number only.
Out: 2250
